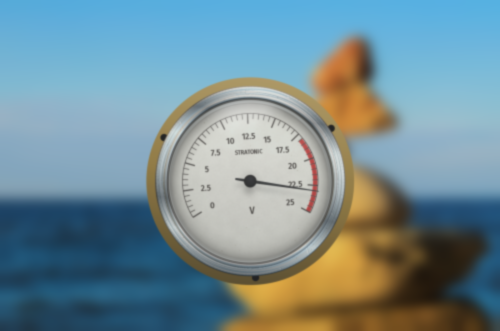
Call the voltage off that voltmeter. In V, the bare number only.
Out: 23
